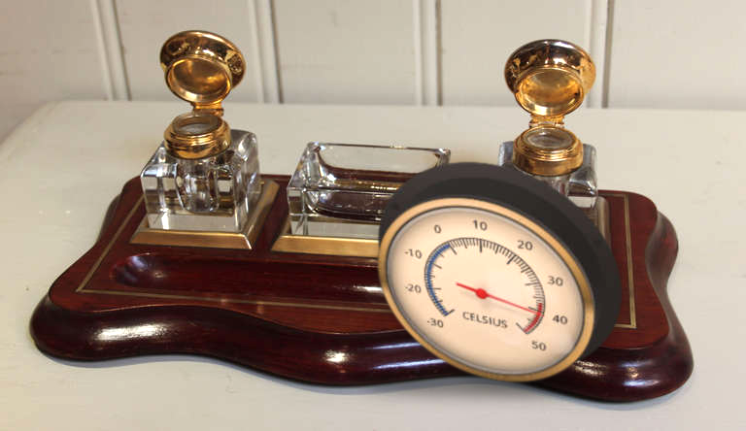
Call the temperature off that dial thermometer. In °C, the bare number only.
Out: 40
